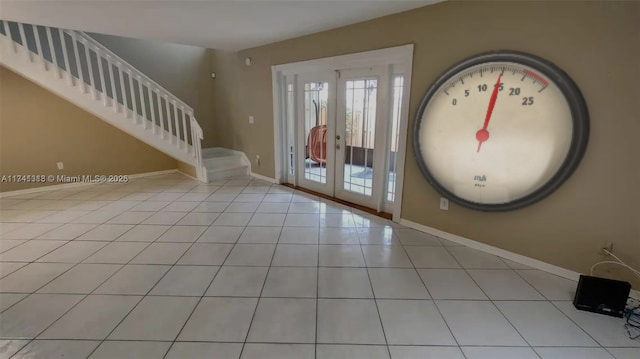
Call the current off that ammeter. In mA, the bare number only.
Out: 15
